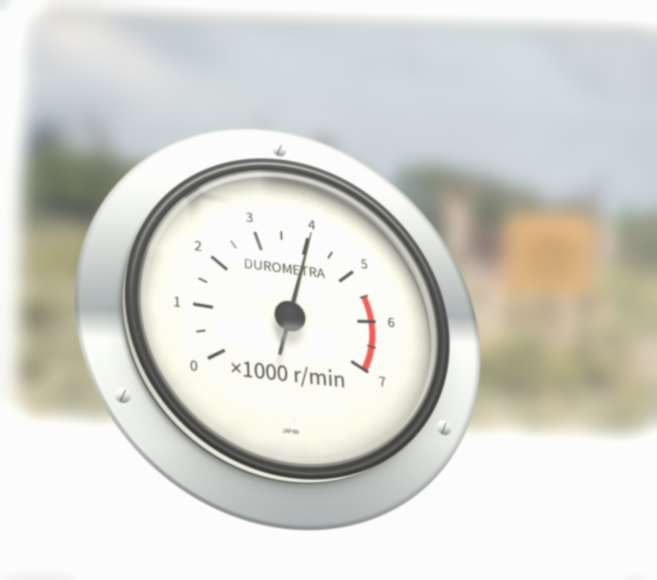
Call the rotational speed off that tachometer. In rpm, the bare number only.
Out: 4000
